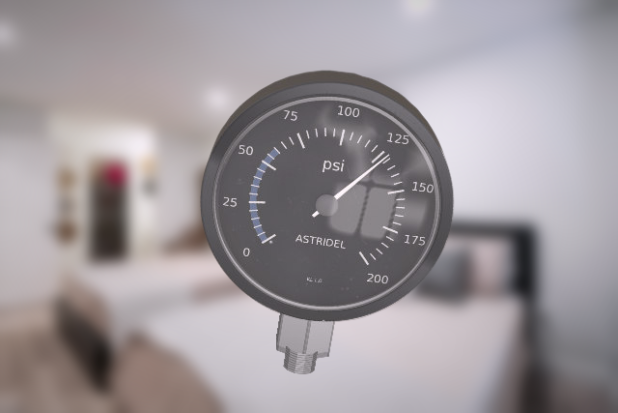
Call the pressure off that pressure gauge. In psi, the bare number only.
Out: 127.5
